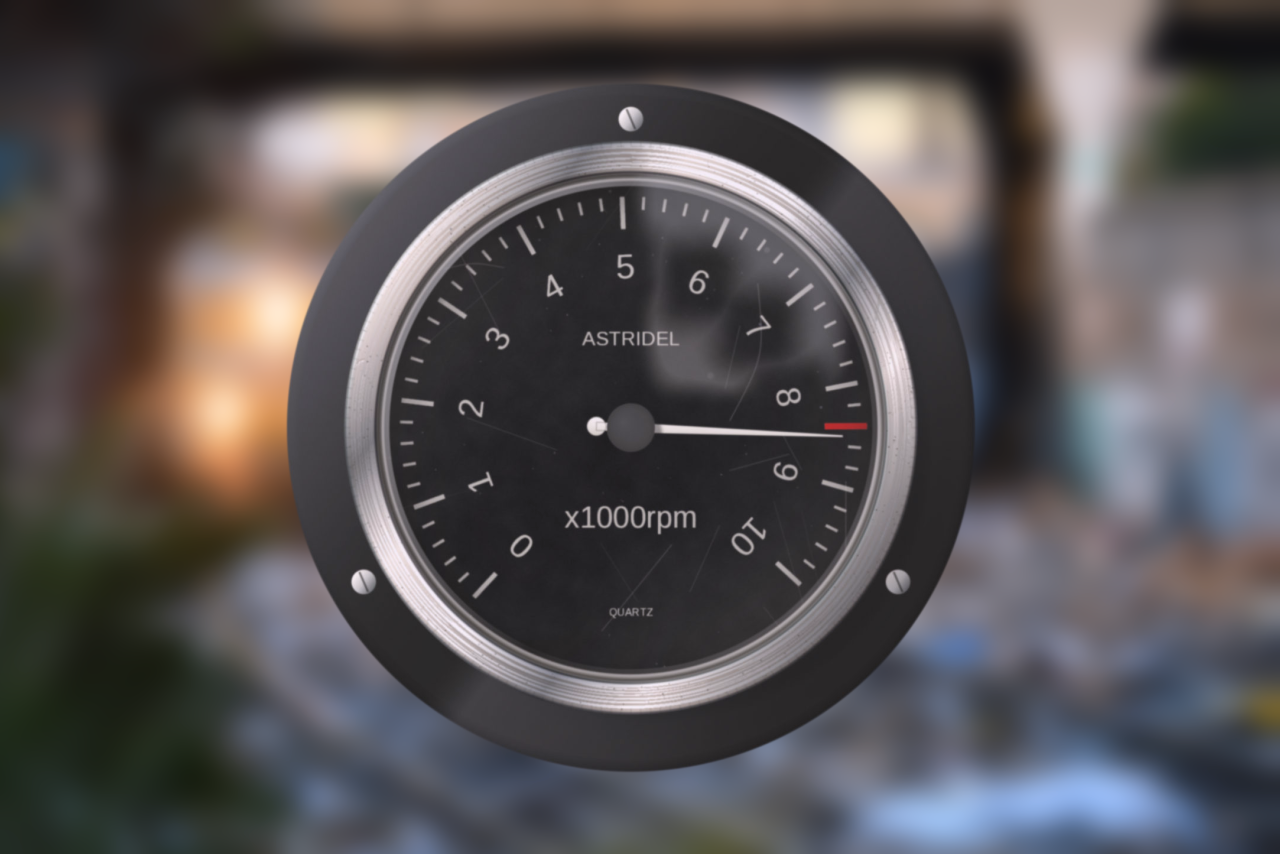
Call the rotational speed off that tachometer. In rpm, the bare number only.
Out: 8500
